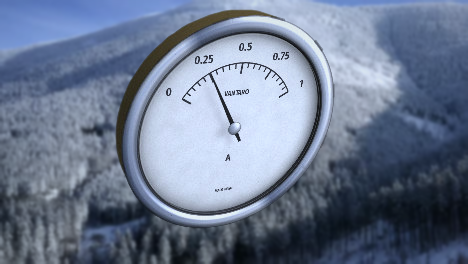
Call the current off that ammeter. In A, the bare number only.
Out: 0.25
